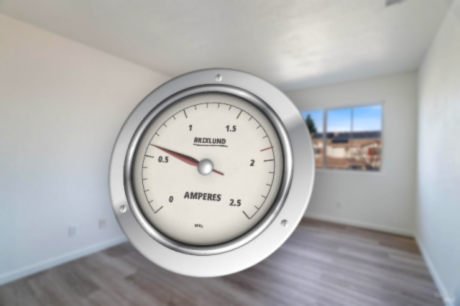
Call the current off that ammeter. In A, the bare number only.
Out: 0.6
